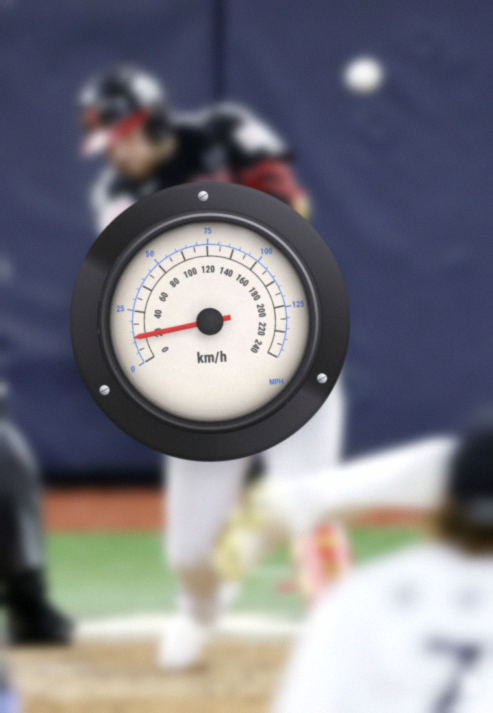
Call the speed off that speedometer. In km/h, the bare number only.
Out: 20
